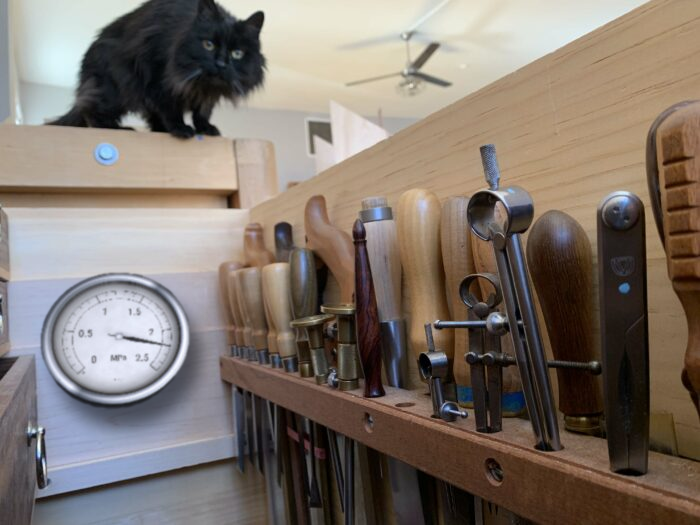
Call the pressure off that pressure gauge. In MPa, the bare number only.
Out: 2.2
